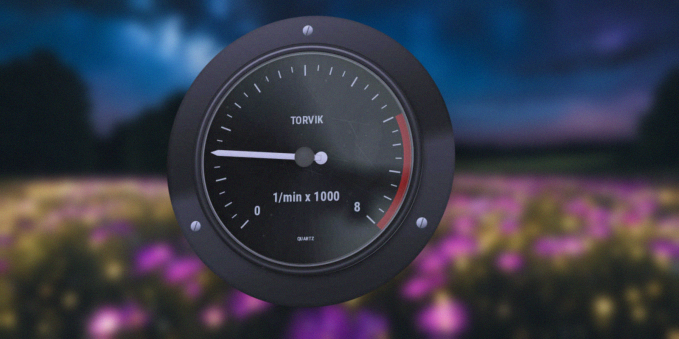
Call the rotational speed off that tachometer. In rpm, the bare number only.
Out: 1500
